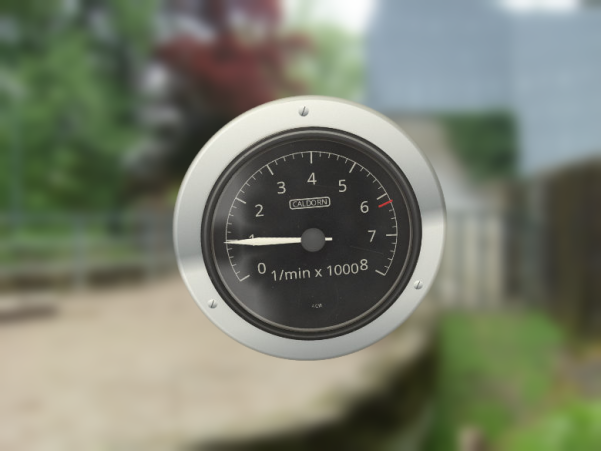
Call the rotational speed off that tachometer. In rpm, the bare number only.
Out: 1000
